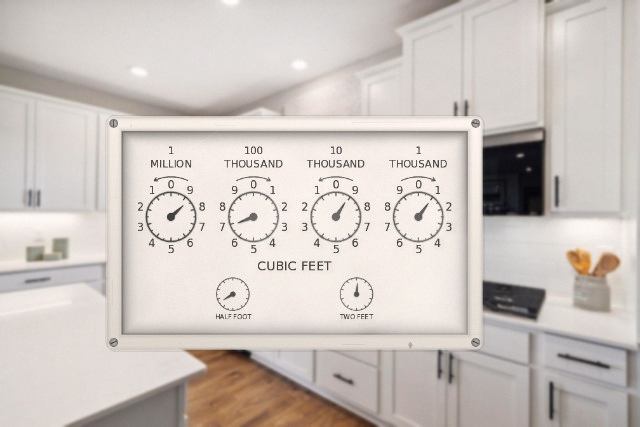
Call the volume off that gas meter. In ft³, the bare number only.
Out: 869100
